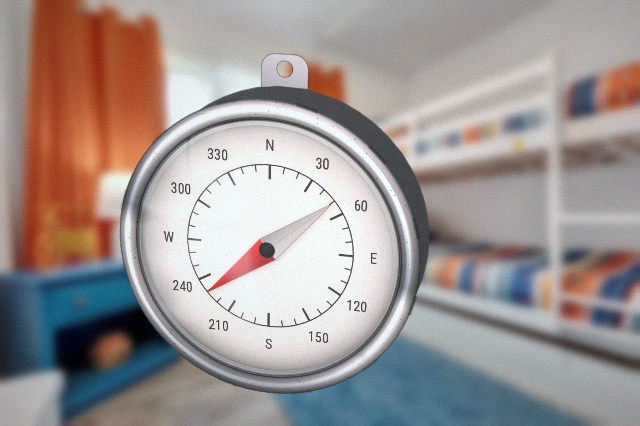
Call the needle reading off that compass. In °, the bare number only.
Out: 230
